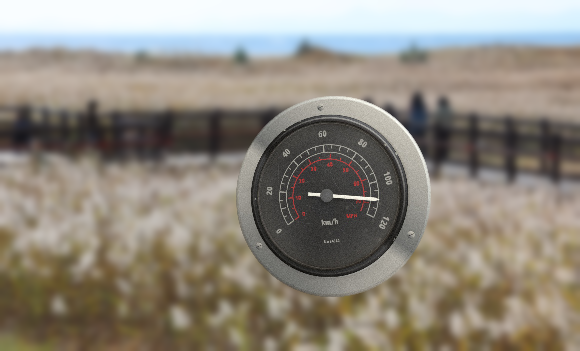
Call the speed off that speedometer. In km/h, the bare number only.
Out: 110
